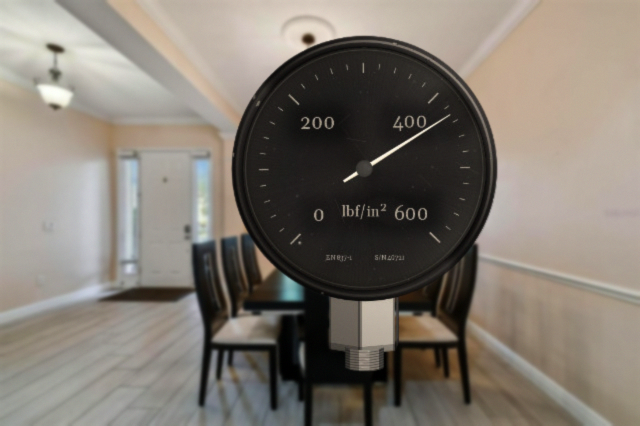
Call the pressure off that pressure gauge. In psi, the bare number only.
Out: 430
